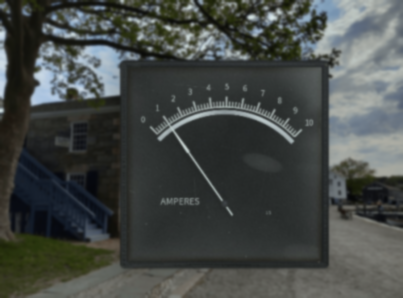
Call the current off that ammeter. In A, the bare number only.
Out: 1
